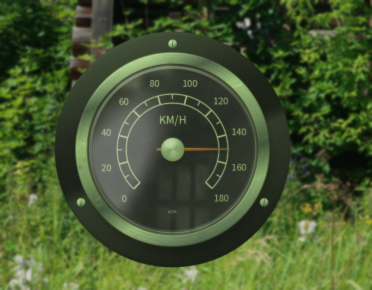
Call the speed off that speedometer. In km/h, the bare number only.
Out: 150
